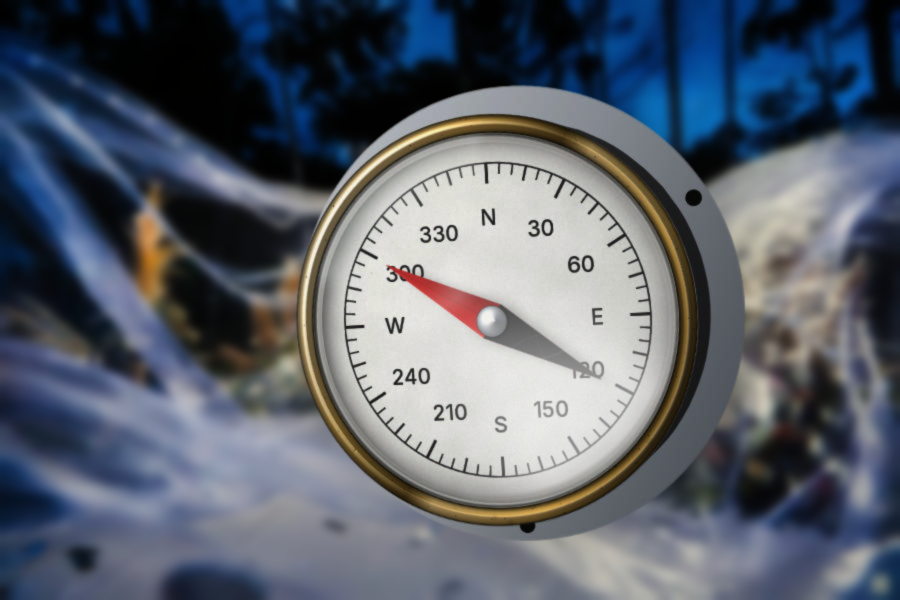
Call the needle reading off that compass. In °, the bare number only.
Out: 300
